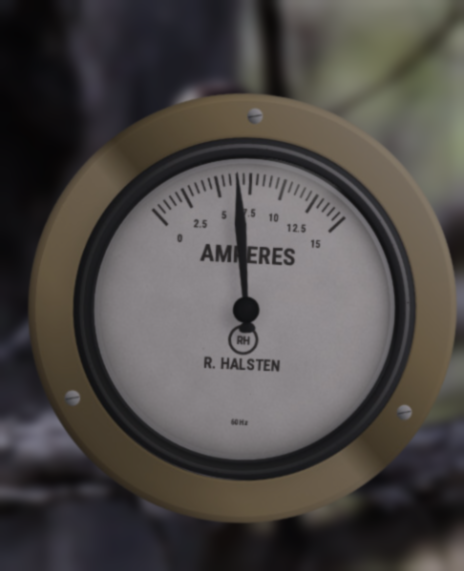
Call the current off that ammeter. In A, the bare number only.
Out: 6.5
